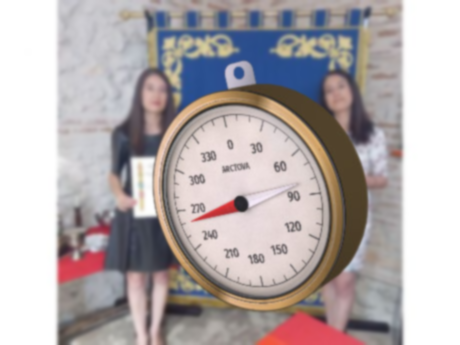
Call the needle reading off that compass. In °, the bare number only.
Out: 260
